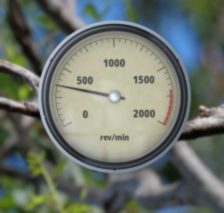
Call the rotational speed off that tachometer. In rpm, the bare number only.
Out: 350
